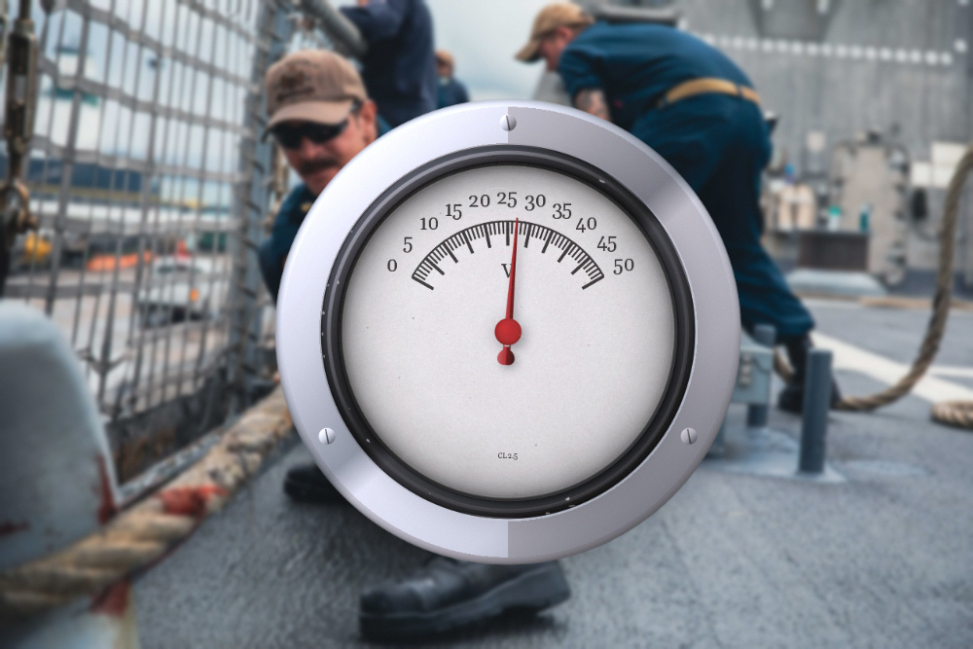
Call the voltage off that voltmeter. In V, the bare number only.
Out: 27
